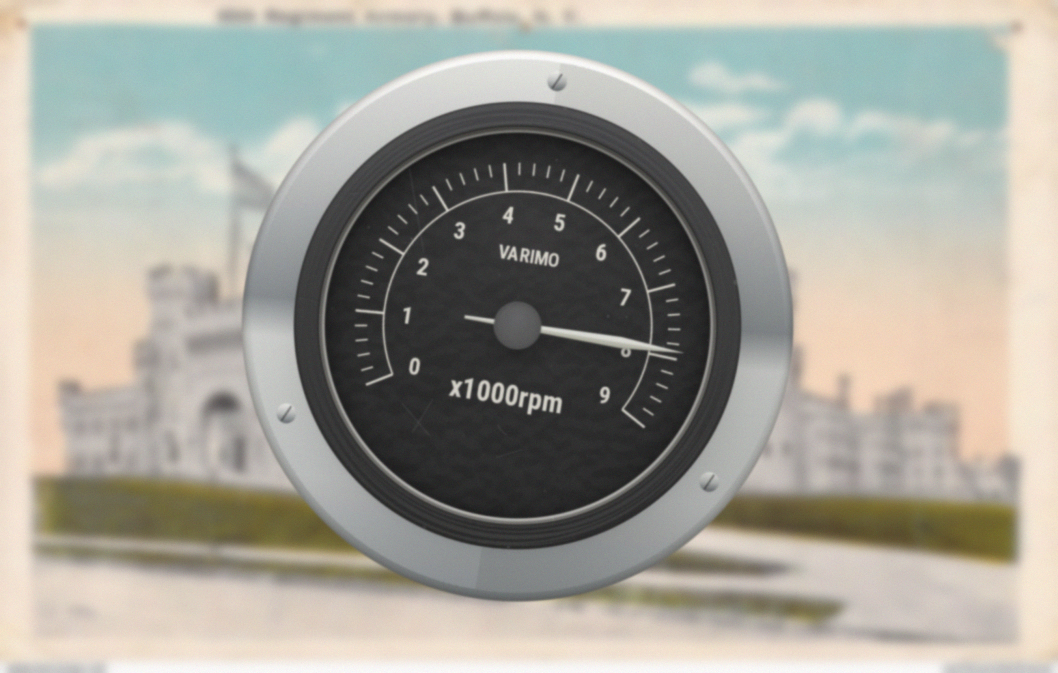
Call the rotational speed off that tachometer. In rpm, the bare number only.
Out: 7900
